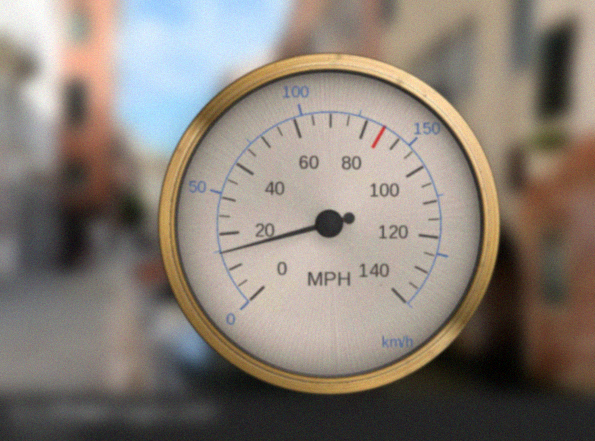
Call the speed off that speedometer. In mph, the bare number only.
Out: 15
